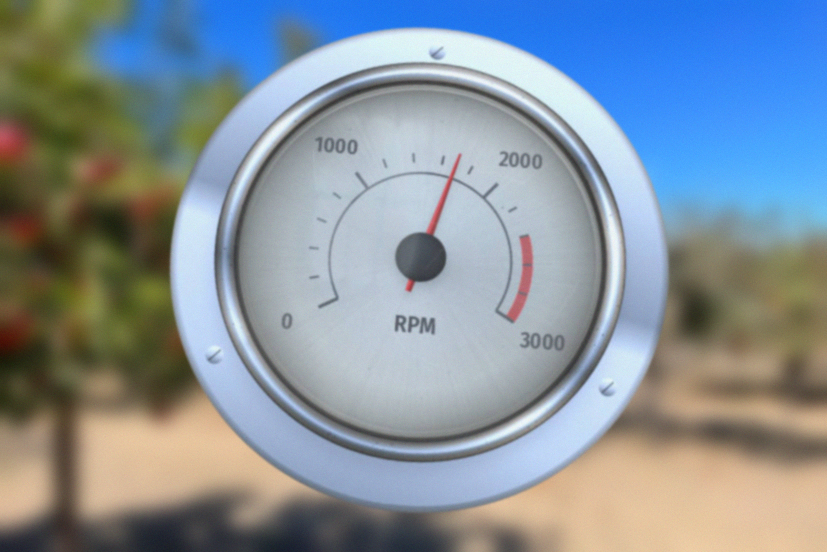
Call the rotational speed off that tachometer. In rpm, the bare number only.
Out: 1700
